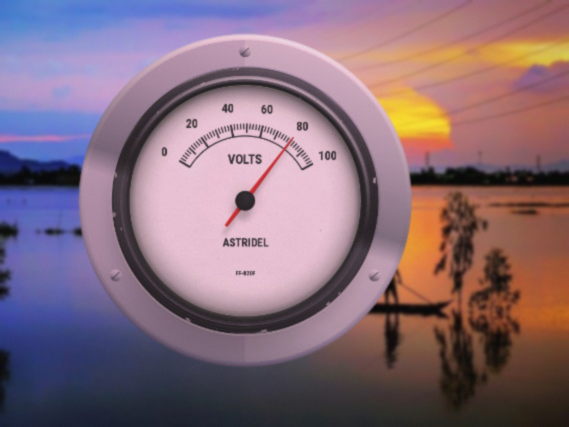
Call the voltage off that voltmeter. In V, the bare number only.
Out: 80
